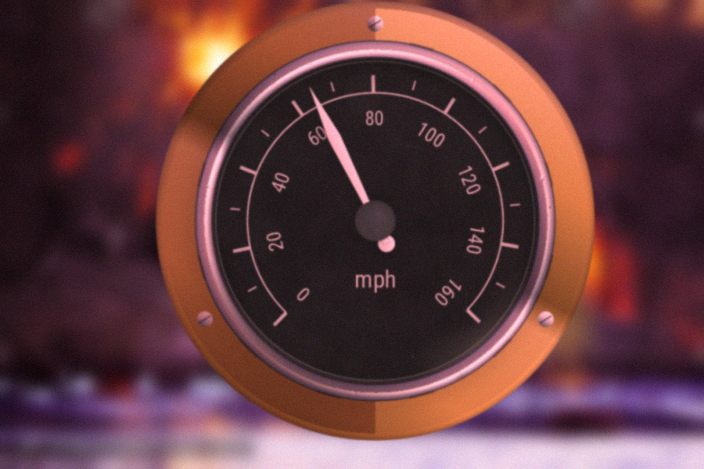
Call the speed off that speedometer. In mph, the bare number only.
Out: 65
